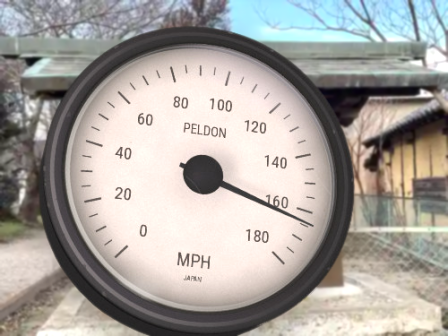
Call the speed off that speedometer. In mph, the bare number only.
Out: 165
